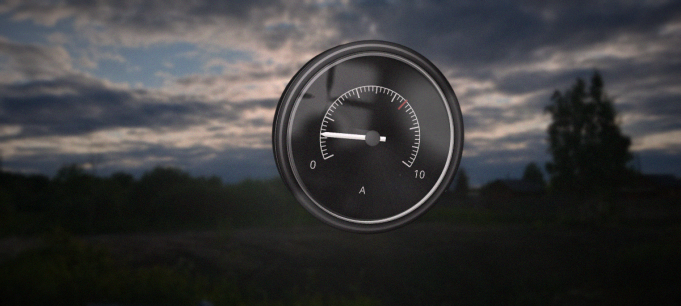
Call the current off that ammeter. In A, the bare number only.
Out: 1.2
